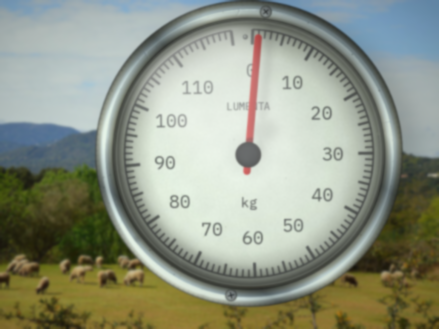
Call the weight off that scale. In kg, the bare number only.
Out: 1
